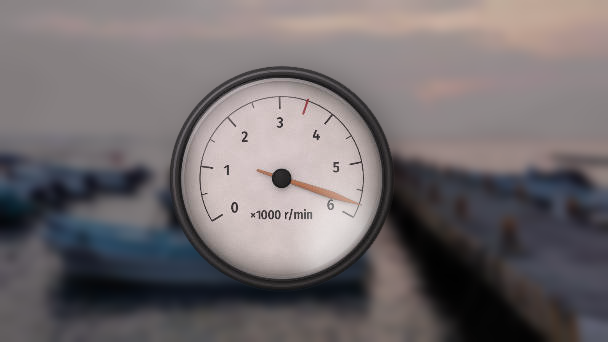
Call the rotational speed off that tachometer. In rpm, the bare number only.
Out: 5750
